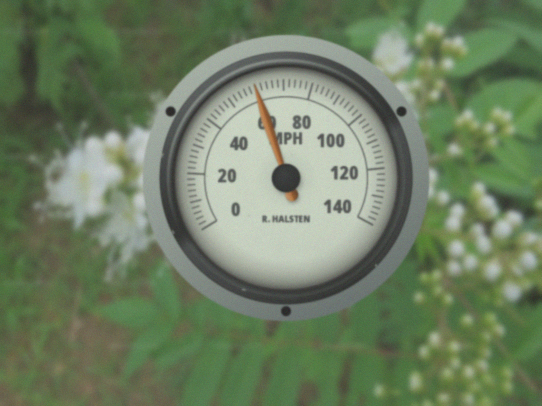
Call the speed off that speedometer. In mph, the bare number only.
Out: 60
